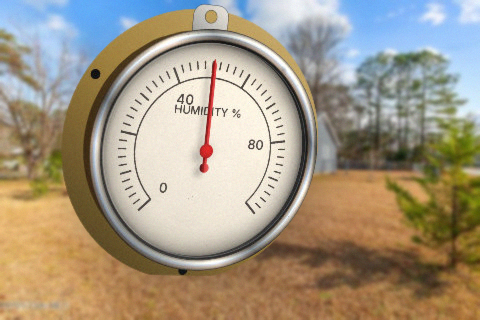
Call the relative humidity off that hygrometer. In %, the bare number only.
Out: 50
